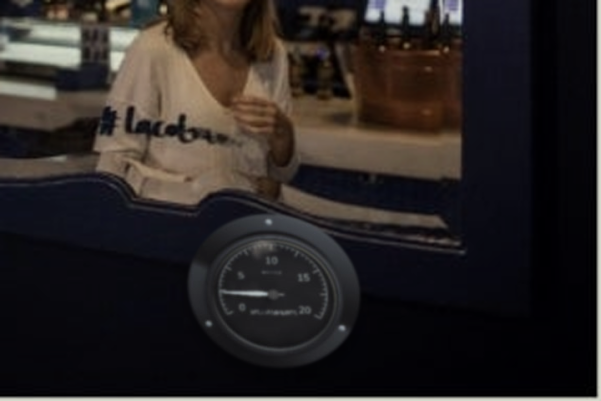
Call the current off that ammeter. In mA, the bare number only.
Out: 2.5
